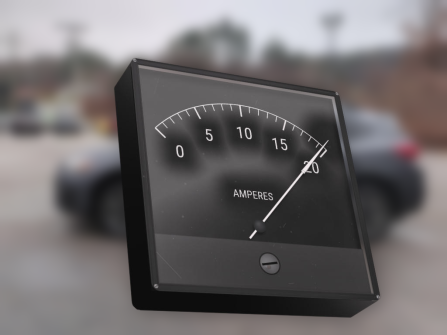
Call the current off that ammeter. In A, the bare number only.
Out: 19.5
